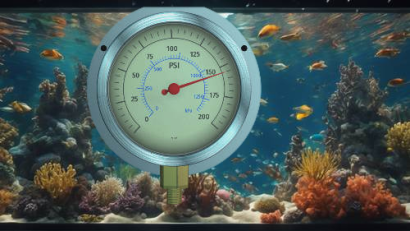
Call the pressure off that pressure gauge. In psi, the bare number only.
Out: 155
